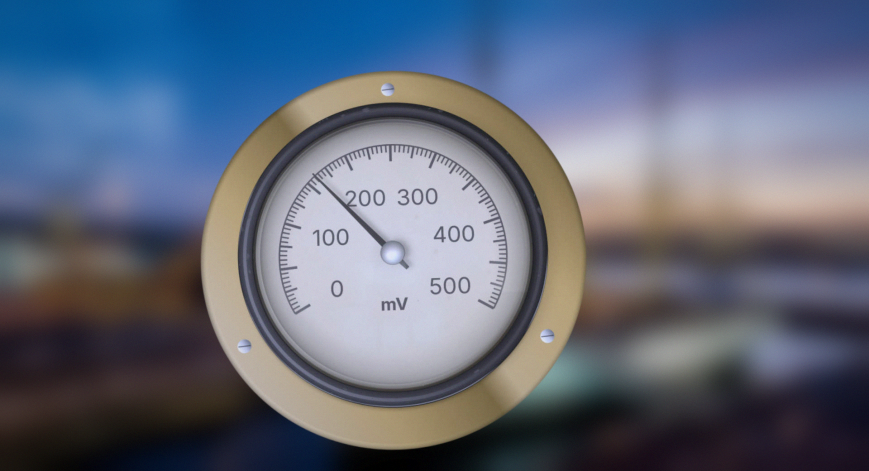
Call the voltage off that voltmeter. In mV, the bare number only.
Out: 160
